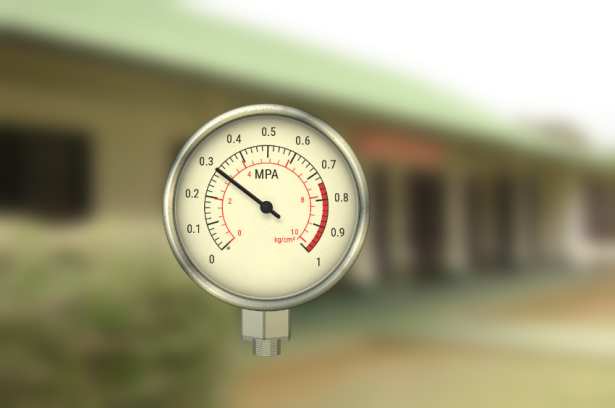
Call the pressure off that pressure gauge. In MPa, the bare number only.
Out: 0.3
